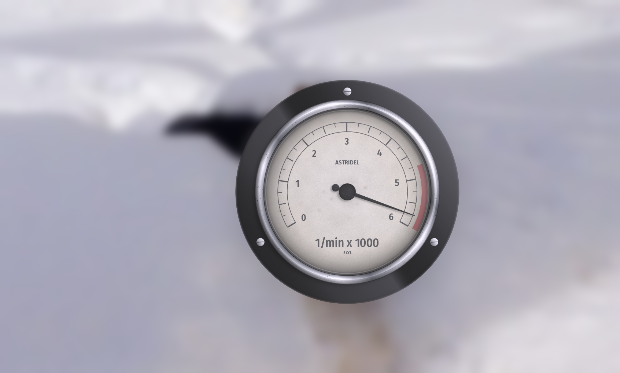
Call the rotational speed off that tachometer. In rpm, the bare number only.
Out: 5750
